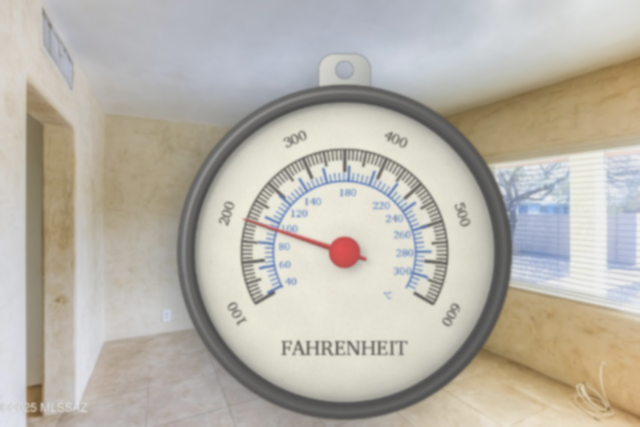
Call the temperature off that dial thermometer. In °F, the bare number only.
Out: 200
